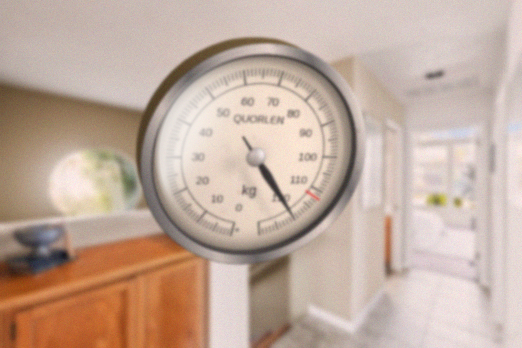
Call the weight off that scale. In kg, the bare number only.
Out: 120
